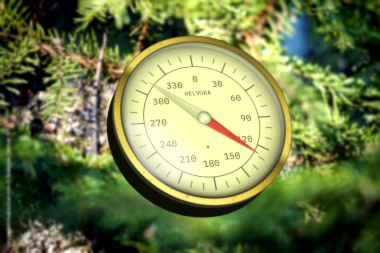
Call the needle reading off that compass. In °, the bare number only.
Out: 130
